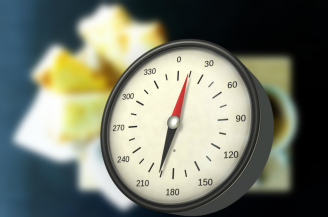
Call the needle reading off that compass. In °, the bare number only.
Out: 15
